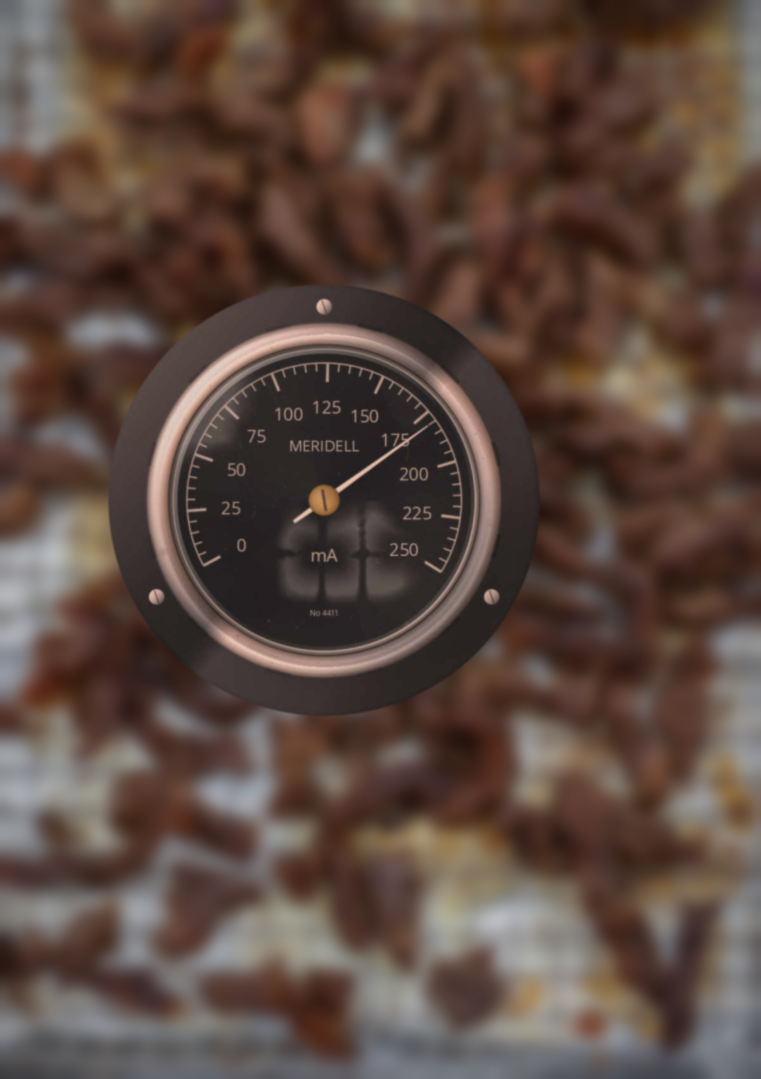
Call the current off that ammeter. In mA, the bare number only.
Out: 180
